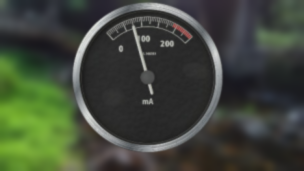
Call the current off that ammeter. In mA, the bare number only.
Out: 75
